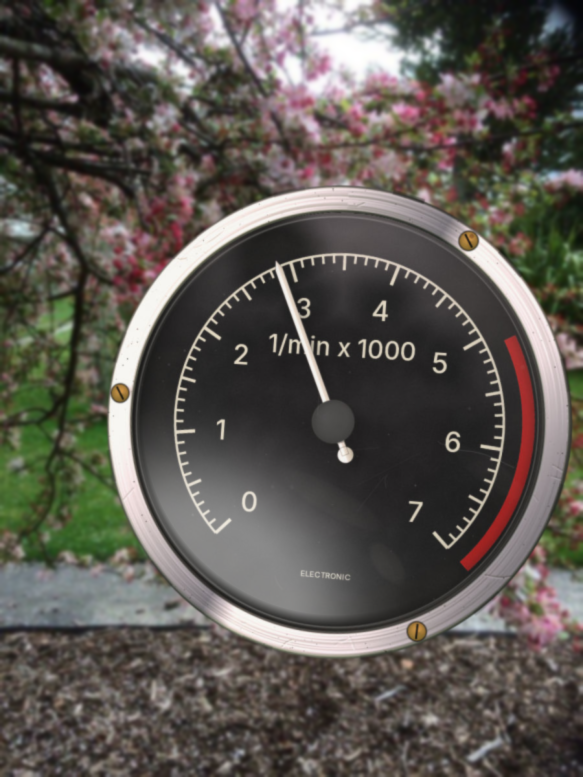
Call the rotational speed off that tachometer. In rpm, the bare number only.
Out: 2900
